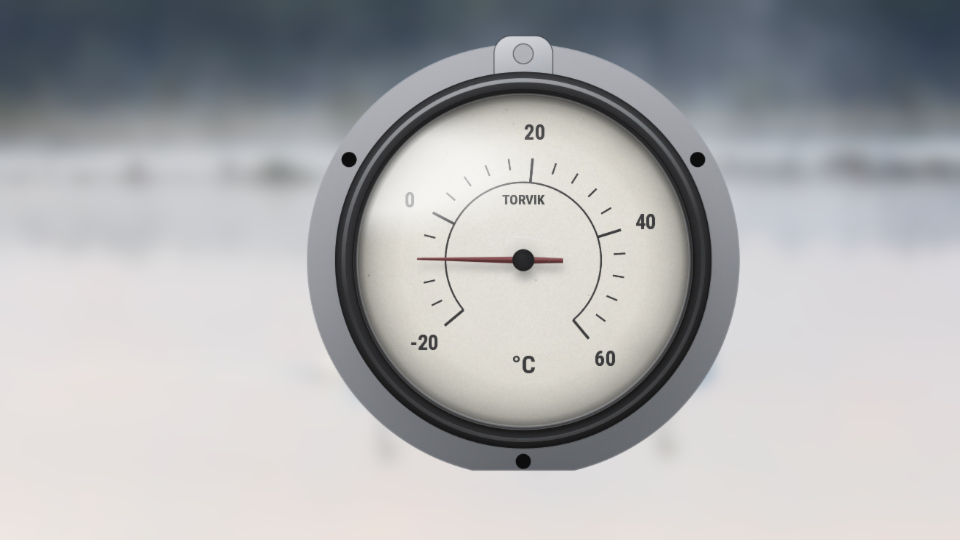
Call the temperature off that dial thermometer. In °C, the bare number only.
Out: -8
